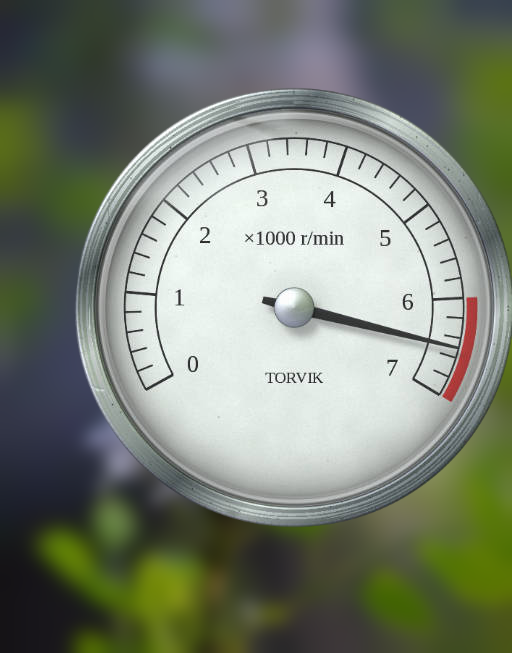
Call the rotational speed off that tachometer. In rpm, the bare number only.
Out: 6500
